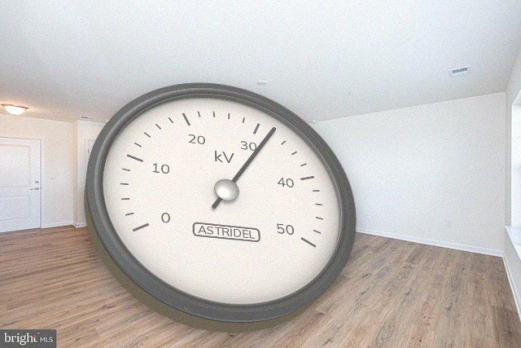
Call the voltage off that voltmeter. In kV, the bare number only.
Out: 32
